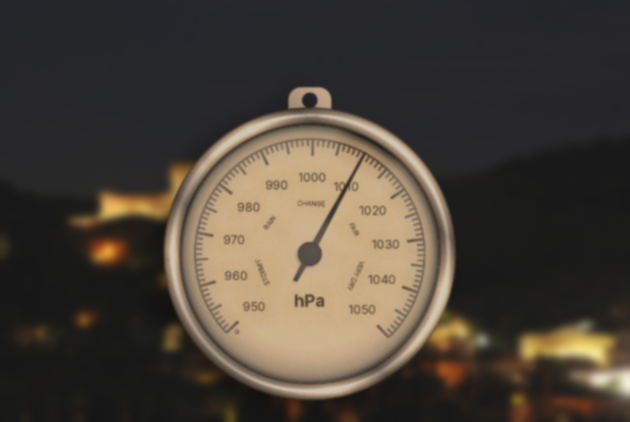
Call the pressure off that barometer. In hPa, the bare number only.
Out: 1010
